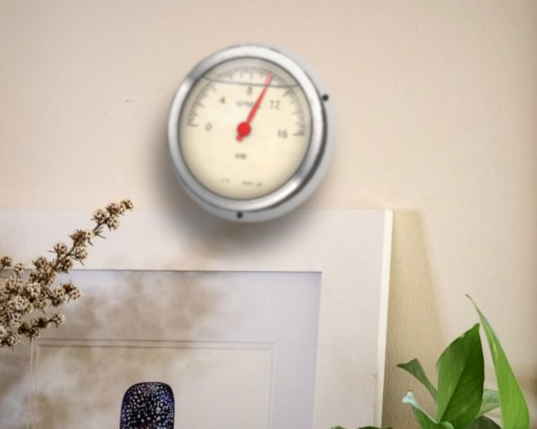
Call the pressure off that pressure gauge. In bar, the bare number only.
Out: 10
